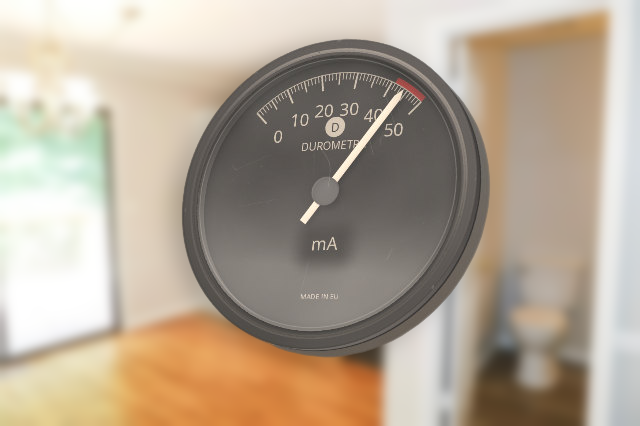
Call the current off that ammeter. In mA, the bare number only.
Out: 45
